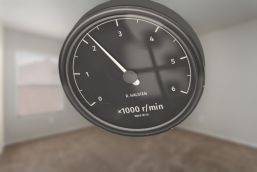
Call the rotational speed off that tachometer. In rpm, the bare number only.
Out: 2250
